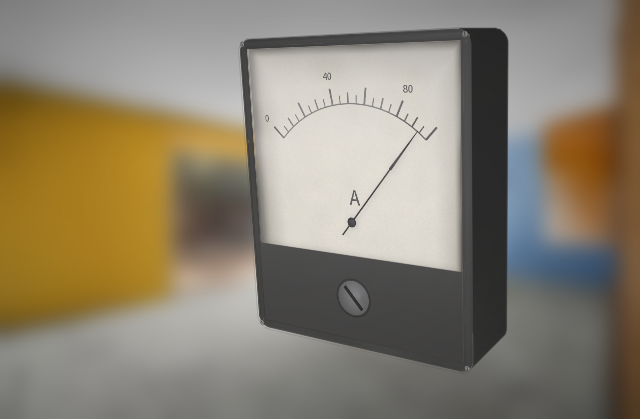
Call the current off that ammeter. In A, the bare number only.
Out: 95
